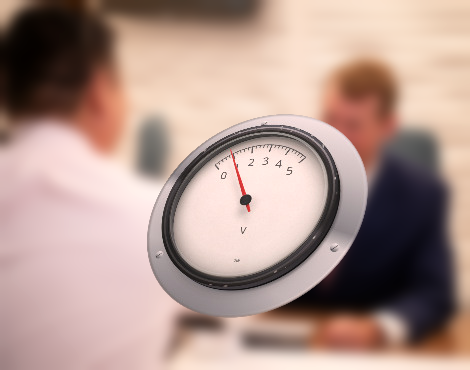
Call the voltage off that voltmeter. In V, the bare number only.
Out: 1
